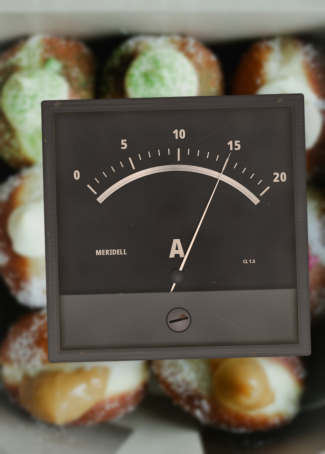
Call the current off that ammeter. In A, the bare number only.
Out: 15
